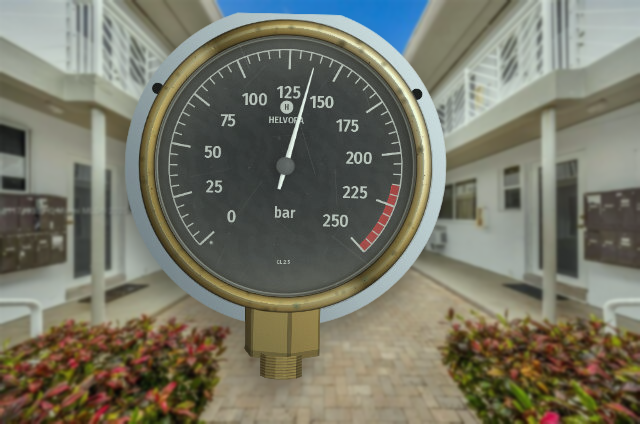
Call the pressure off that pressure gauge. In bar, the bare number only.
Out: 137.5
